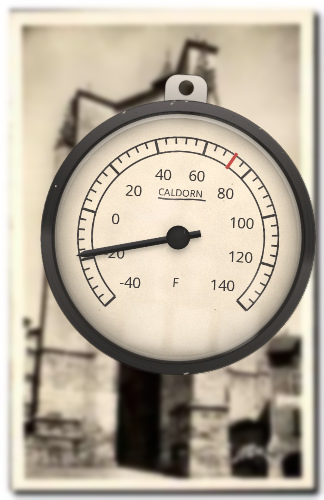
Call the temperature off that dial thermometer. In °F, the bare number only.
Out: -18
